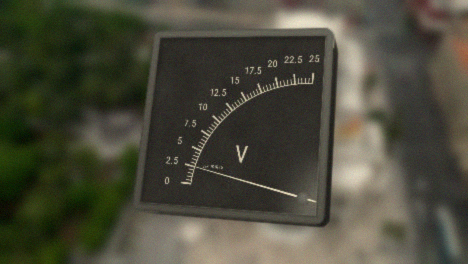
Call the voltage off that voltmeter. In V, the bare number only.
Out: 2.5
